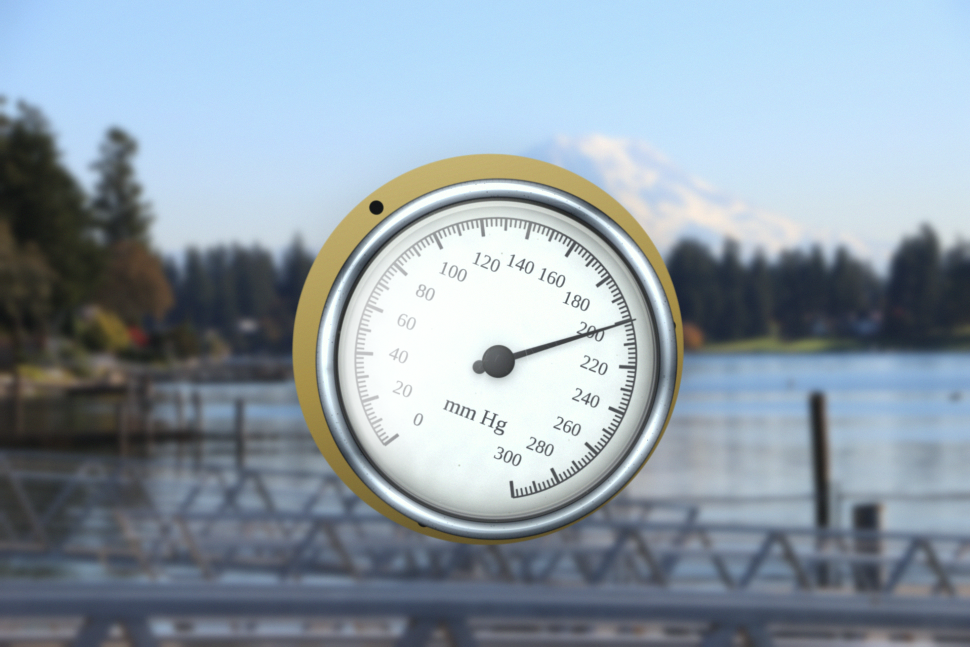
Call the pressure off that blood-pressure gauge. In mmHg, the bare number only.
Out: 200
